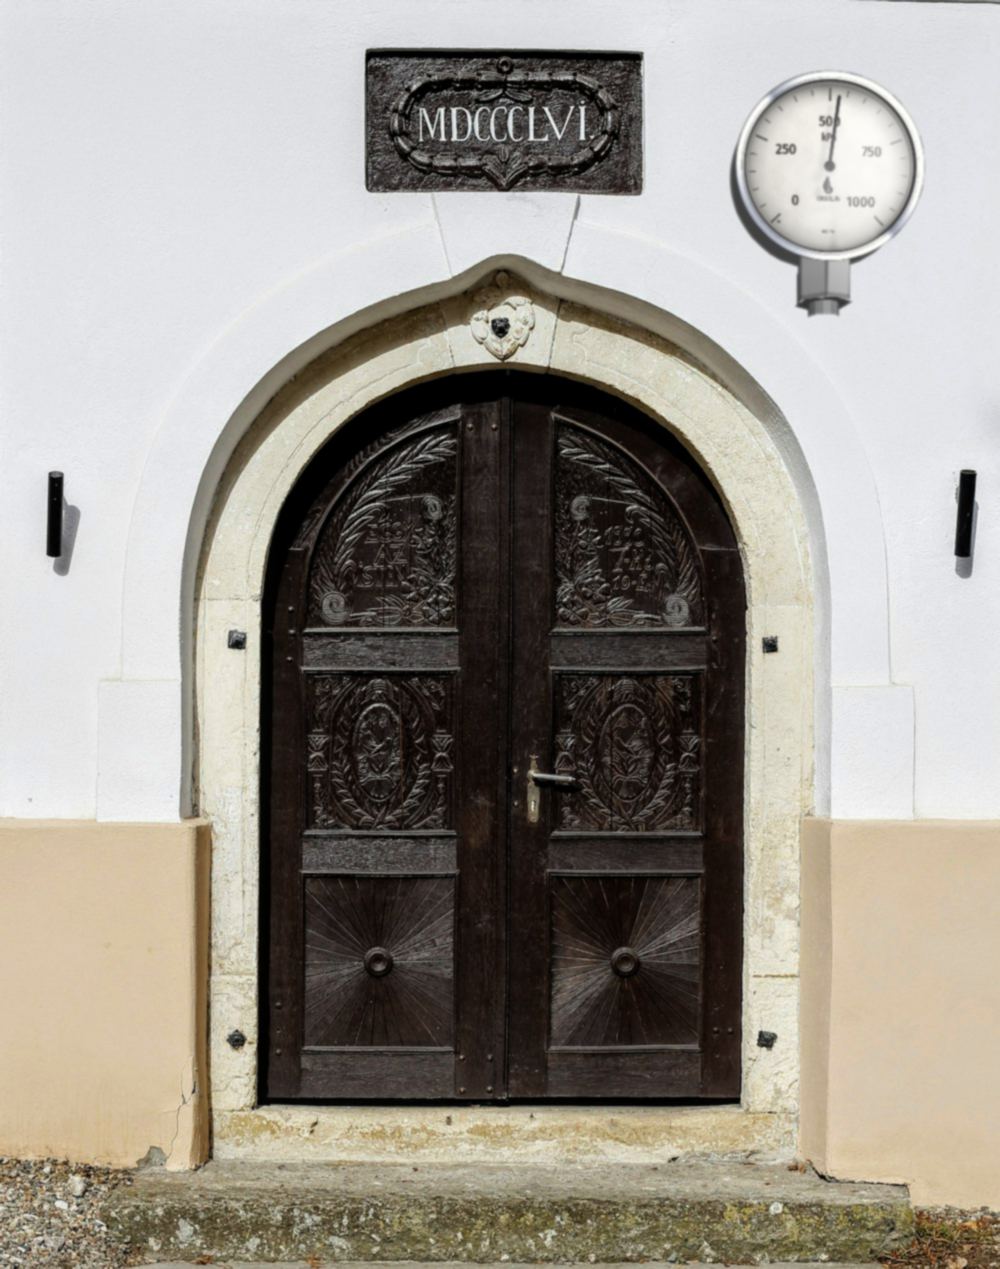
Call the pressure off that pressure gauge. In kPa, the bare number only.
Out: 525
